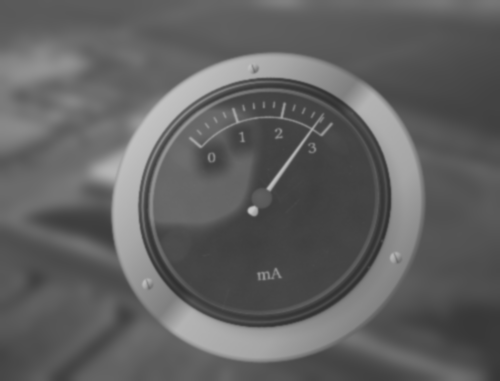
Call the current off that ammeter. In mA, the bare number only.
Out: 2.8
